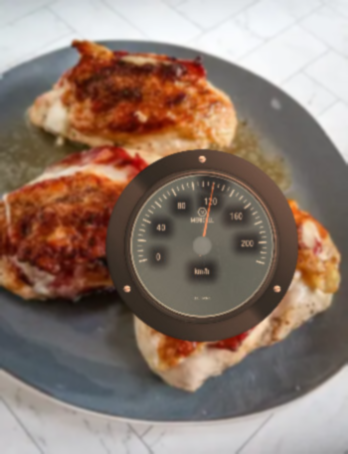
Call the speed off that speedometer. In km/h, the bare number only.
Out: 120
